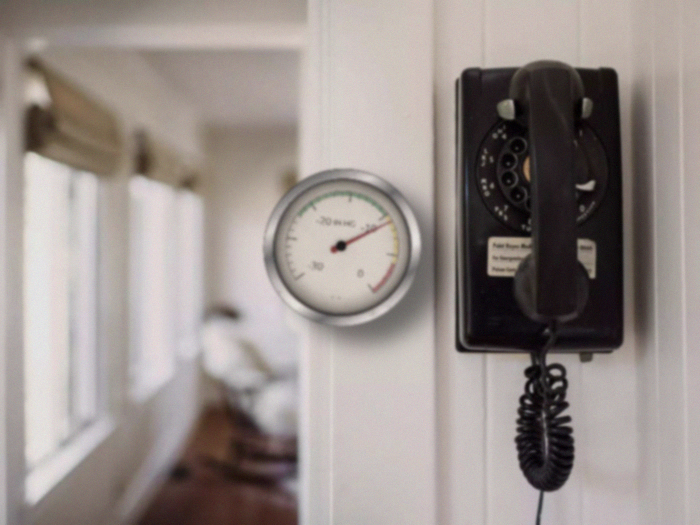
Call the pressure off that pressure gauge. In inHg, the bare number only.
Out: -9
